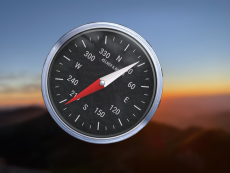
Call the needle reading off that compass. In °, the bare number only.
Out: 205
